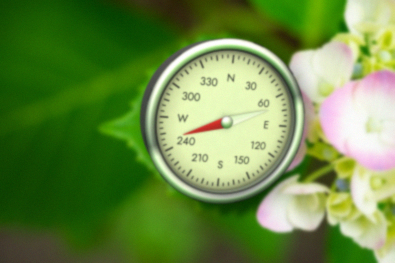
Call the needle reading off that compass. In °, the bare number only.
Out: 250
